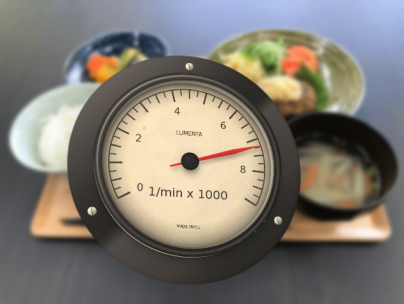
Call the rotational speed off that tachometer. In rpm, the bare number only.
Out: 7250
